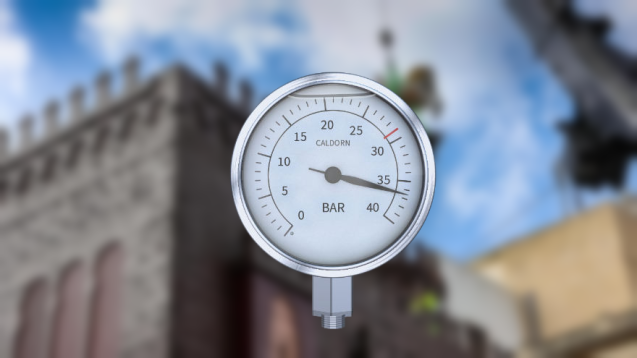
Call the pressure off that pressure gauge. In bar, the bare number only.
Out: 36.5
